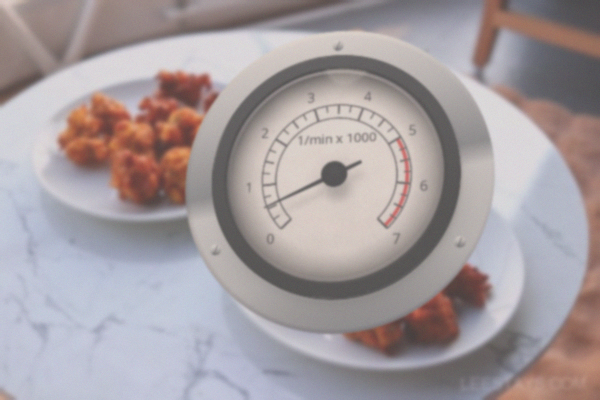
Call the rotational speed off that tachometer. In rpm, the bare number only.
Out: 500
